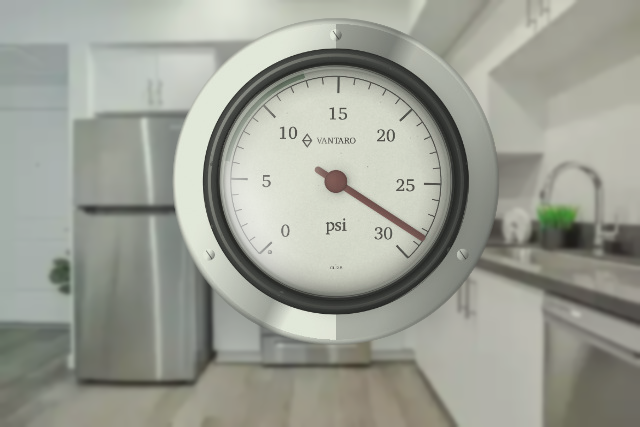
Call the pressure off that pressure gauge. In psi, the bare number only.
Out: 28.5
